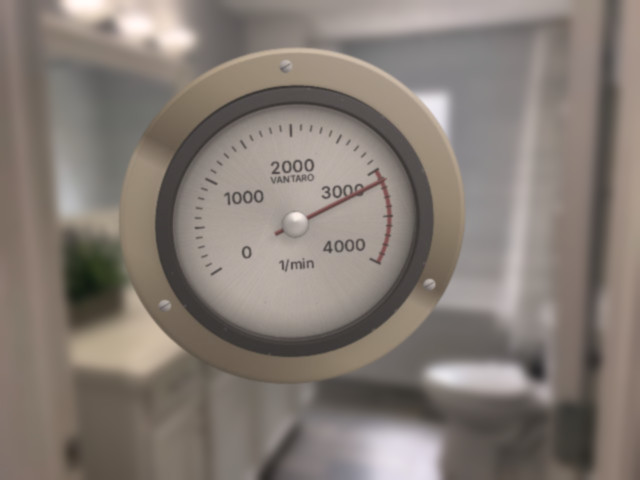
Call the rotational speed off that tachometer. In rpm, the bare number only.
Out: 3100
